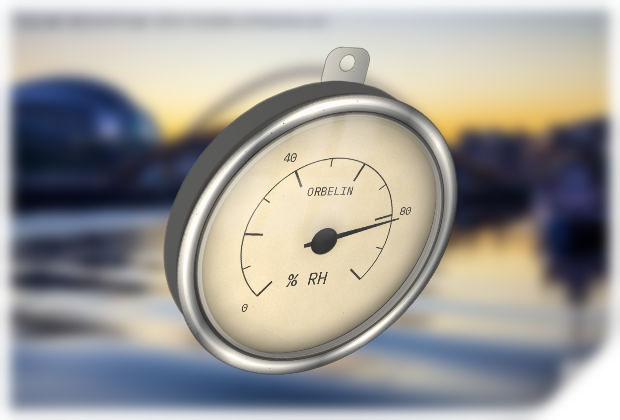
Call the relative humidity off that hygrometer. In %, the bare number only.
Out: 80
